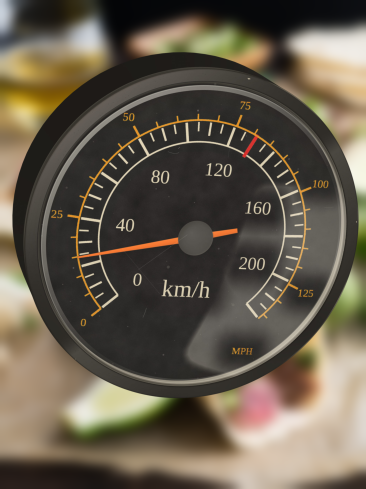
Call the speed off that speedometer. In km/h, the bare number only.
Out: 25
